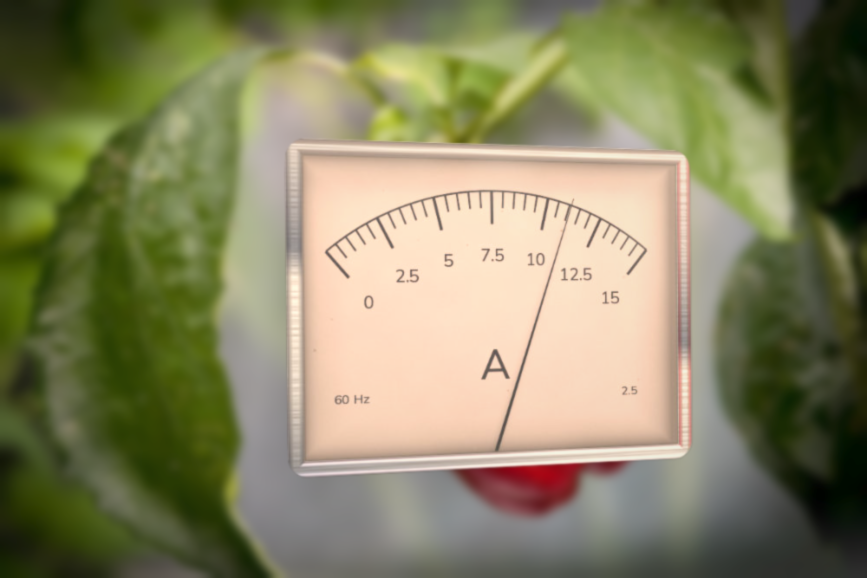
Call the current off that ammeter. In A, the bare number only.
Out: 11
